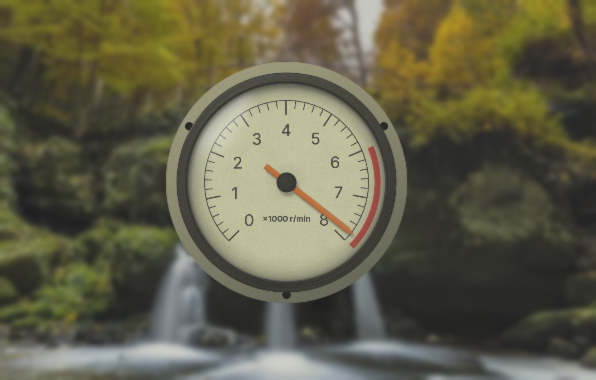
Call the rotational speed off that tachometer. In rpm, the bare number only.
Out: 7800
